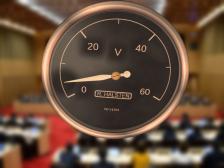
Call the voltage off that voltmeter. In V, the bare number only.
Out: 5
